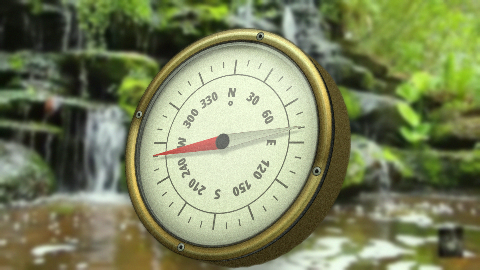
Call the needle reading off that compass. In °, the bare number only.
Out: 260
